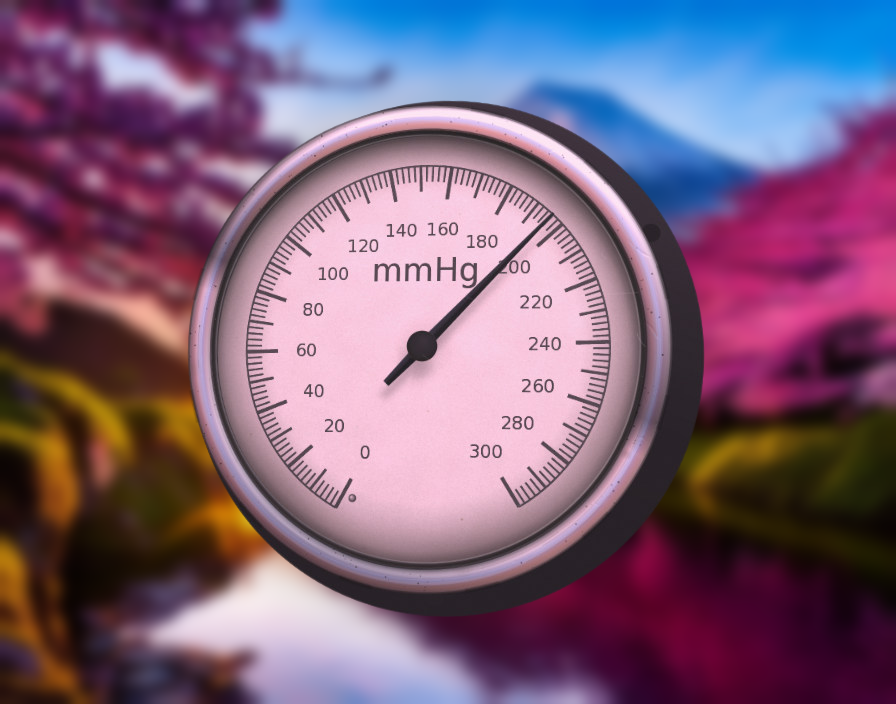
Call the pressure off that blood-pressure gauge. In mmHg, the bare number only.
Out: 196
